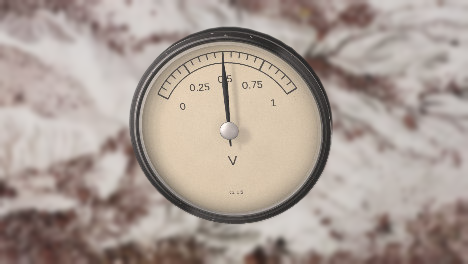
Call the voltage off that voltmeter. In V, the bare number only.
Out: 0.5
